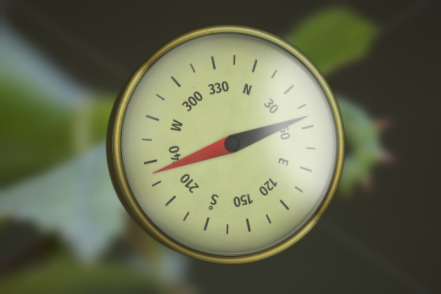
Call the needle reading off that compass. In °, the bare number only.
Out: 232.5
